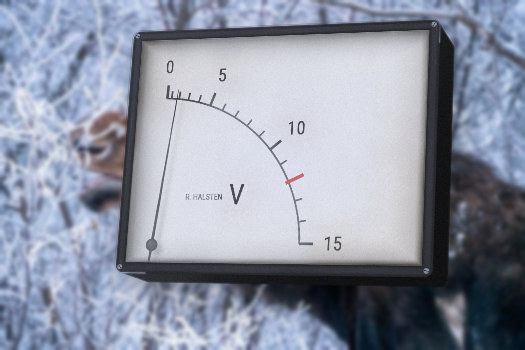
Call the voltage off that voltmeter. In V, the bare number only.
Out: 2
